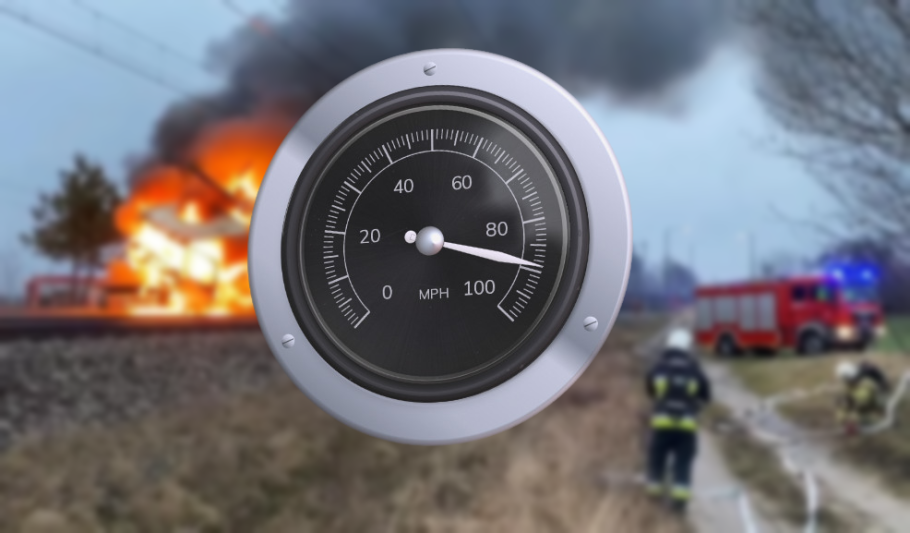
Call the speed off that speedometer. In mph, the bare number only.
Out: 89
